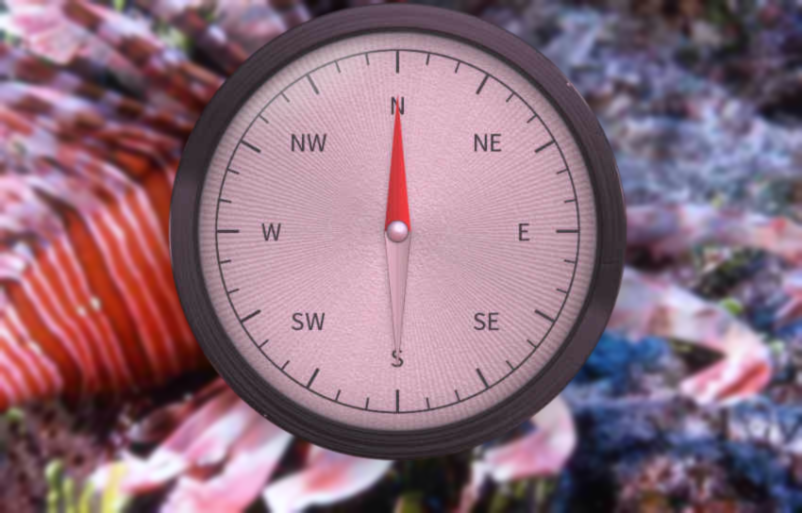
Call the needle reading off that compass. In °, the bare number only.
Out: 0
